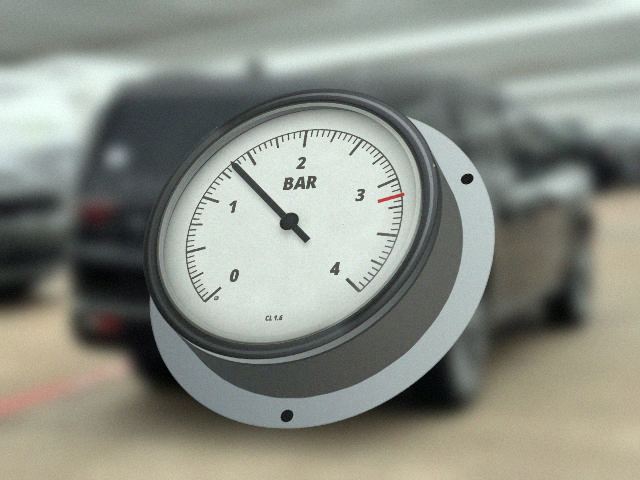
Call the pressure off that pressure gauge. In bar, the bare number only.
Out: 1.35
